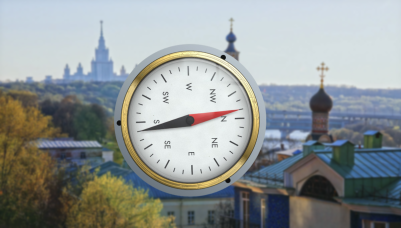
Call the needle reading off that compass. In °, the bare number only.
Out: 350
